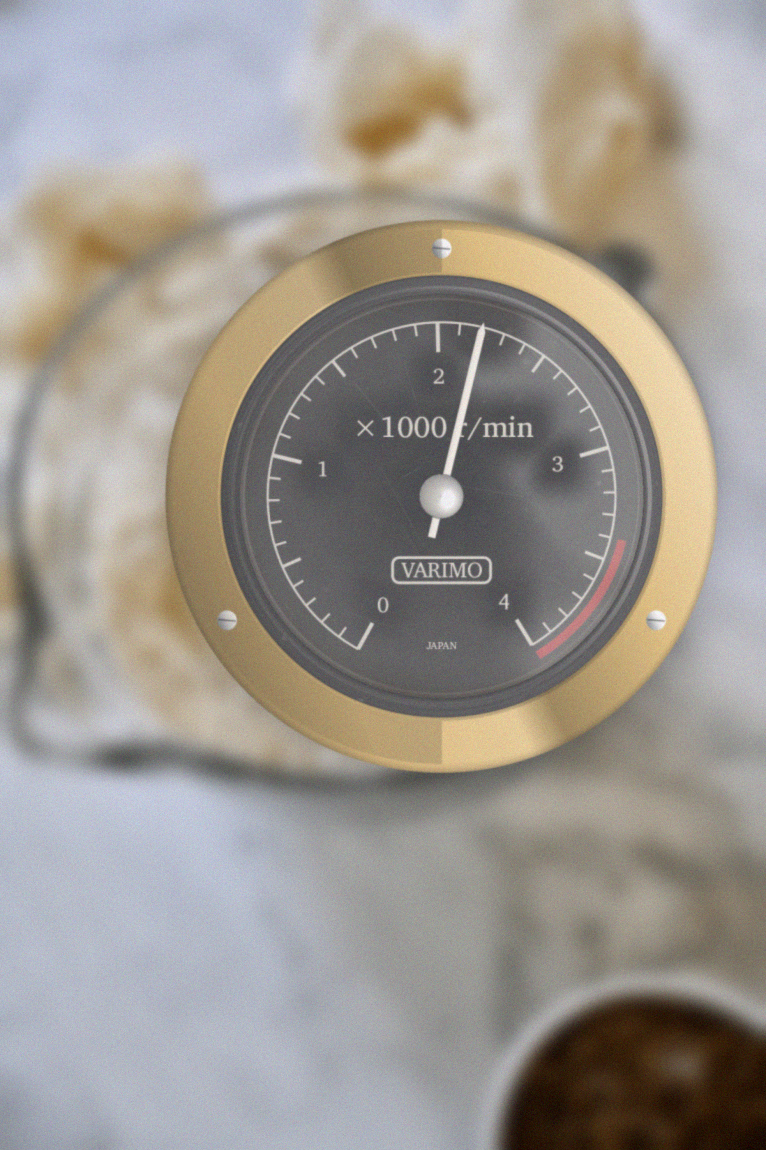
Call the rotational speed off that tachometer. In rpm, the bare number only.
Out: 2200
